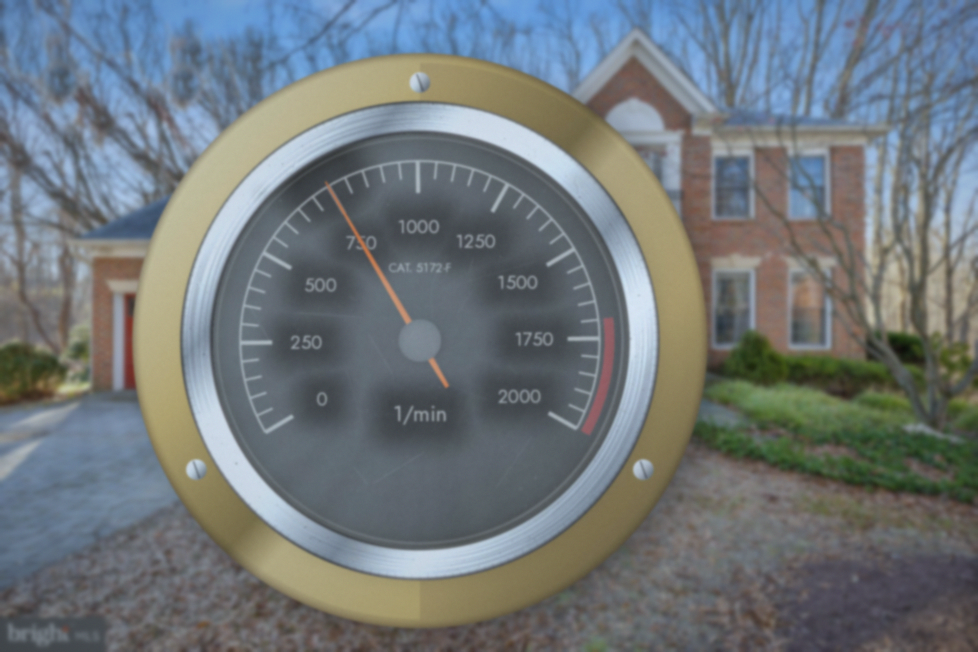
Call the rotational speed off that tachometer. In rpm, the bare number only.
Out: 750
